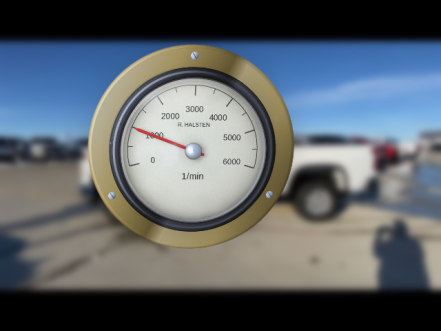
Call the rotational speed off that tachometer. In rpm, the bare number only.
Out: 1000
